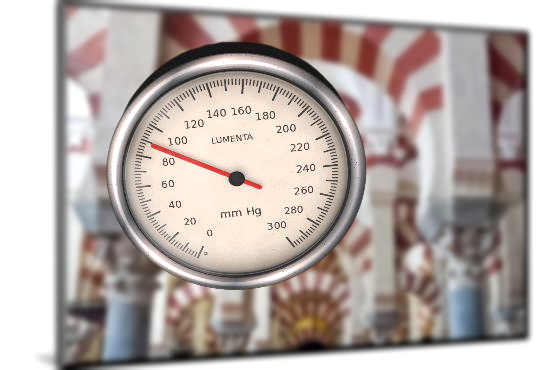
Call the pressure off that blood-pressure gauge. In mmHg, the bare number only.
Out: 90
